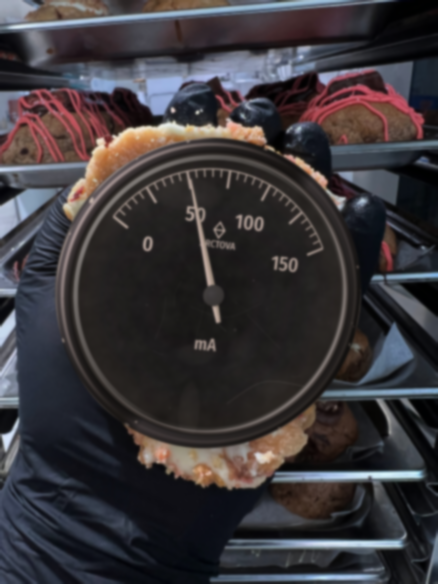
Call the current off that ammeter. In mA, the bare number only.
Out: 50
